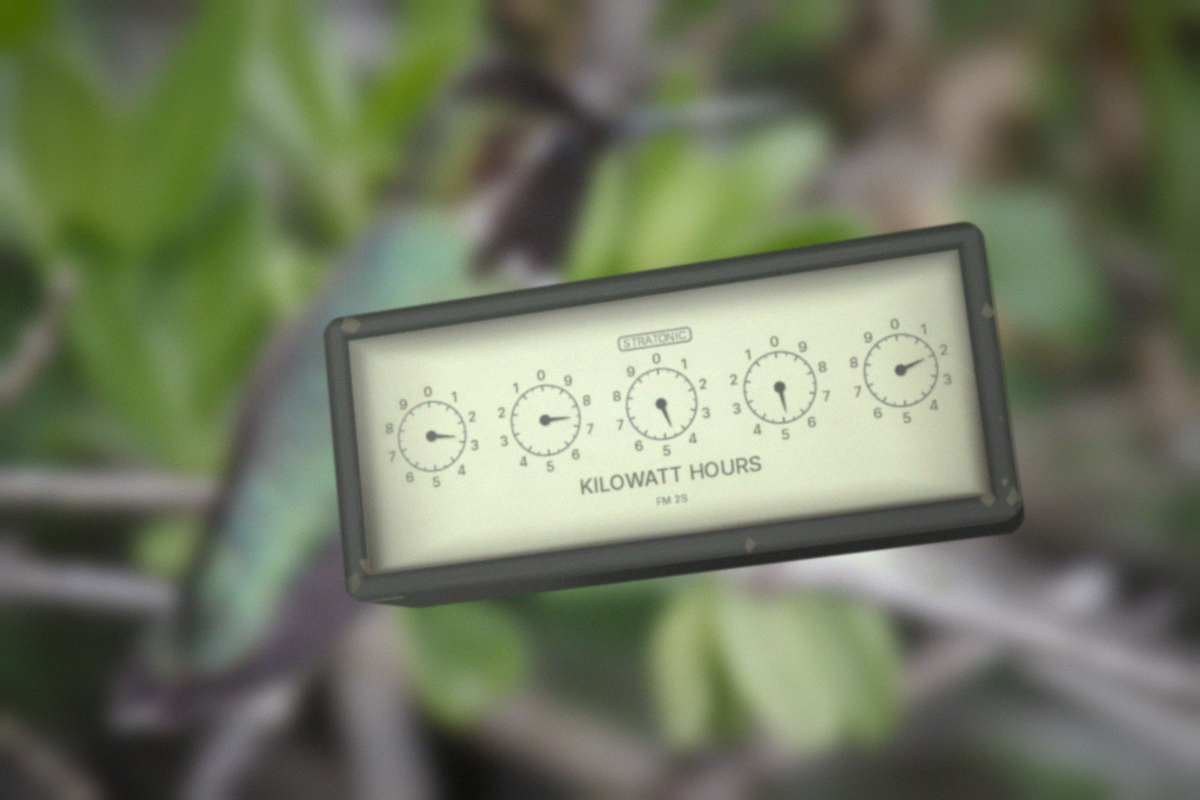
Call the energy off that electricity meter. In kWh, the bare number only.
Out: 27452
